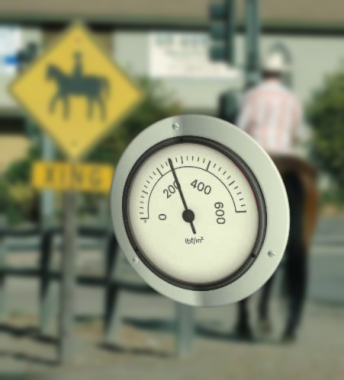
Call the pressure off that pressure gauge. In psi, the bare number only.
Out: 260
